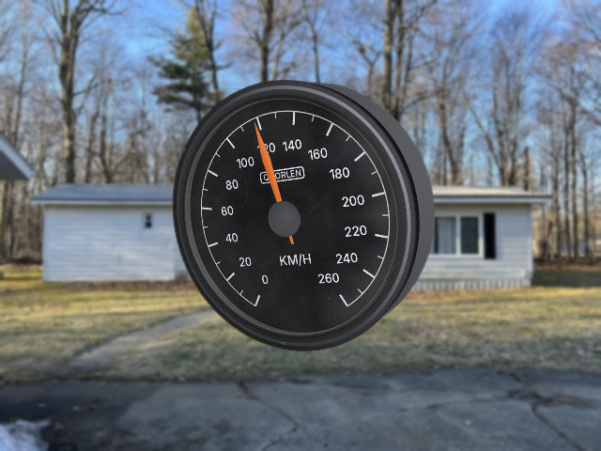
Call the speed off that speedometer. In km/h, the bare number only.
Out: 120
